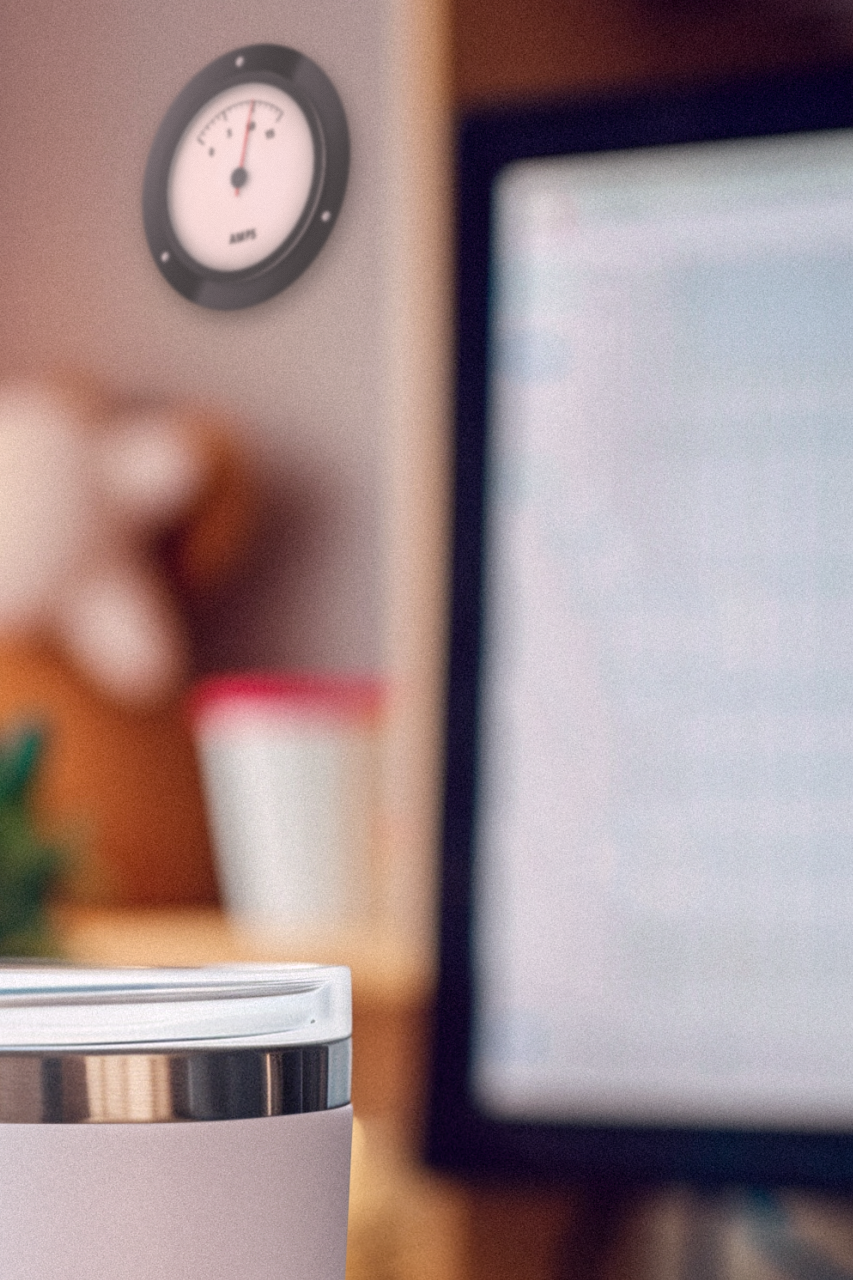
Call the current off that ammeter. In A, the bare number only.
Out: 10
